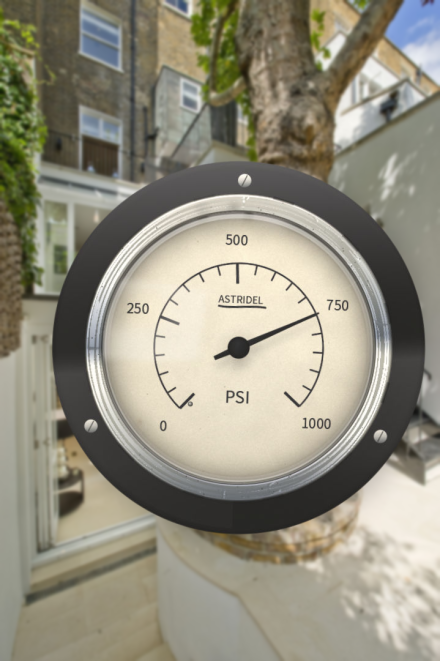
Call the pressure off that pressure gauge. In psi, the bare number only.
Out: 750
